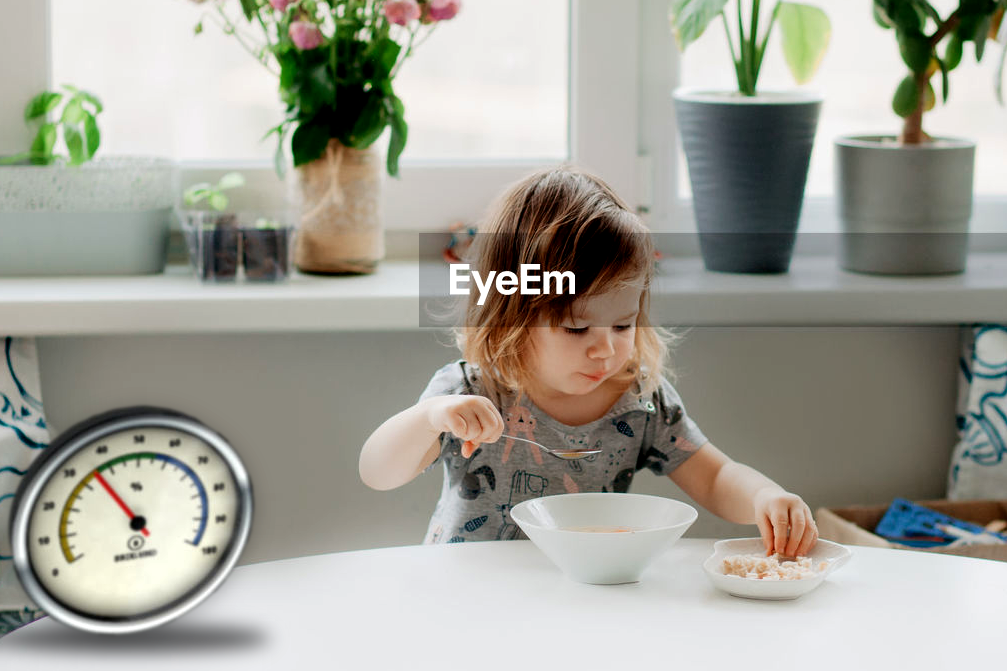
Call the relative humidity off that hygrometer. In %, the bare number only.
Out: 35
